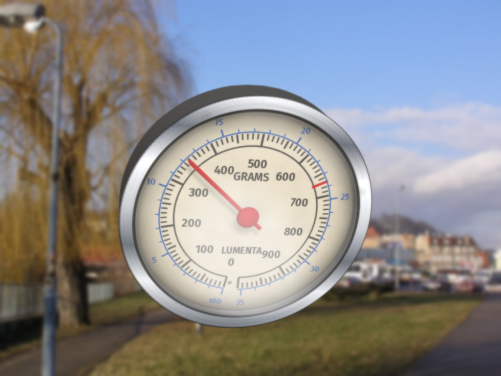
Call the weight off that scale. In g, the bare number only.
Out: 350
